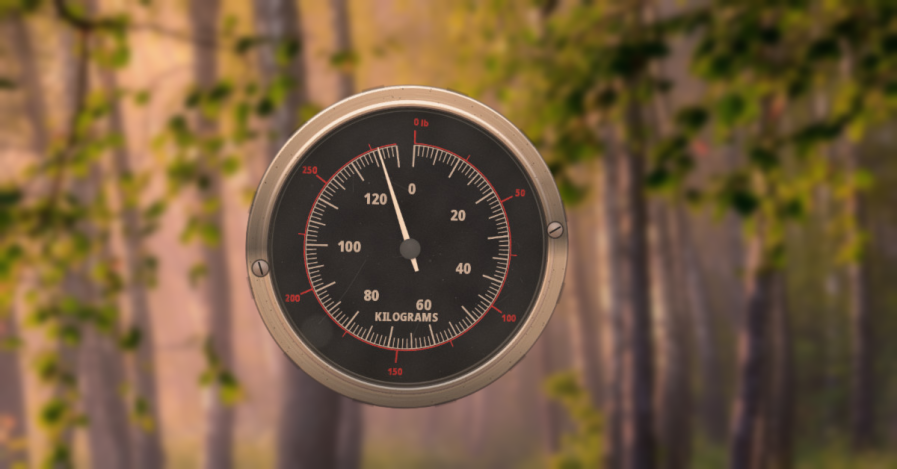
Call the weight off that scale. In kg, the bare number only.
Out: 126
